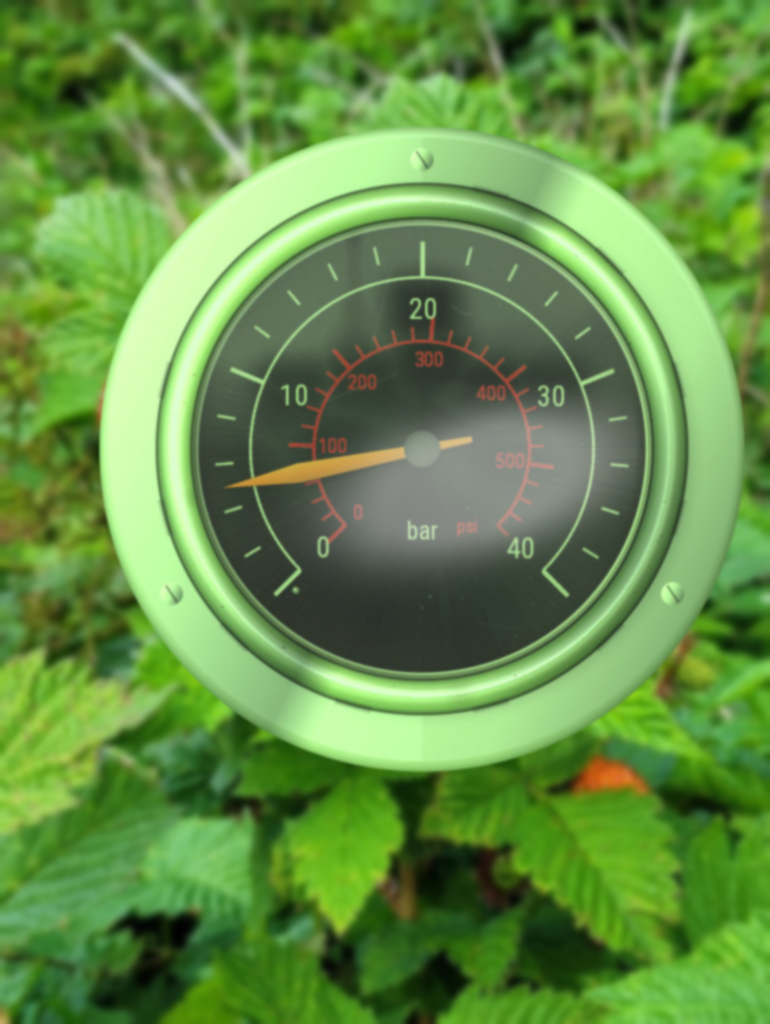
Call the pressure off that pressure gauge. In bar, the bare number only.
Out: 5
